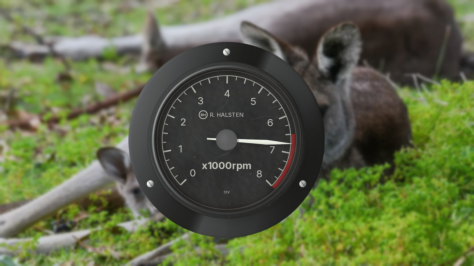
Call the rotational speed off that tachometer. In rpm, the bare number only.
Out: 6750
